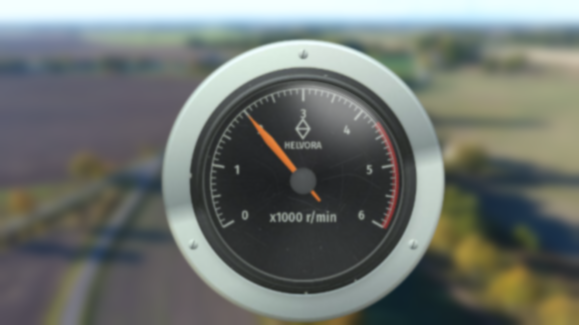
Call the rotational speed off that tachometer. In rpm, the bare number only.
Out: 2000
